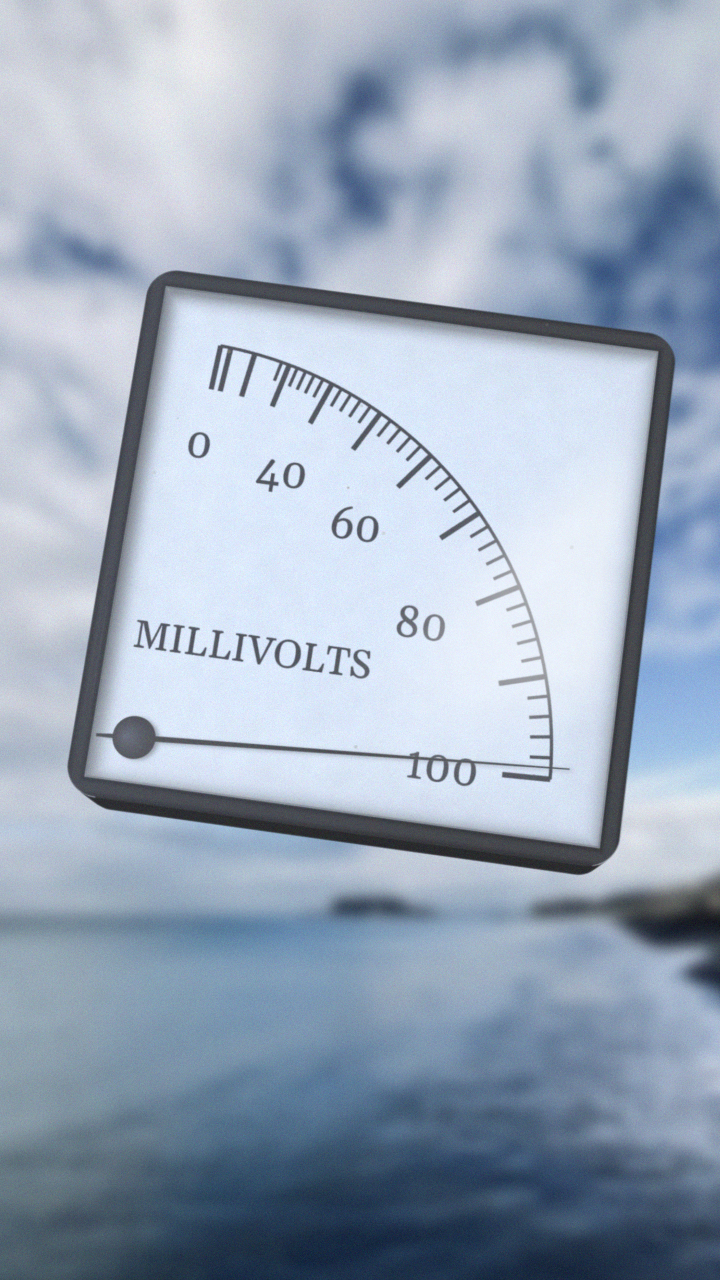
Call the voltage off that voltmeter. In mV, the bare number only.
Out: 99
